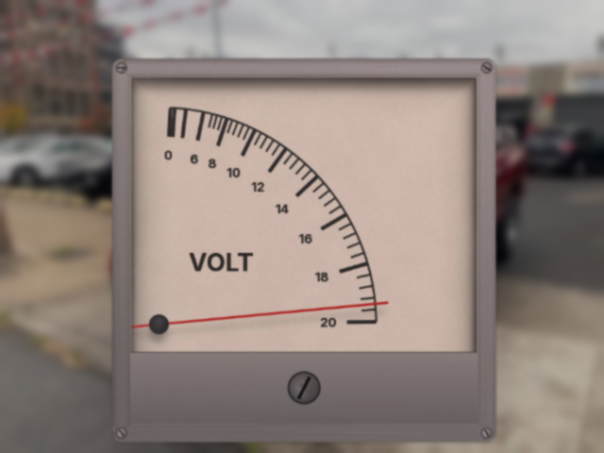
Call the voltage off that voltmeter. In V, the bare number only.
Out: 19.4
